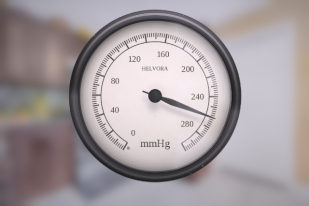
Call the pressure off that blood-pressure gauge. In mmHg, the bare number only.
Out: 260
